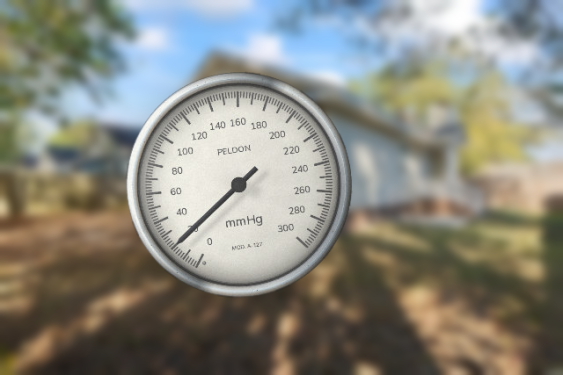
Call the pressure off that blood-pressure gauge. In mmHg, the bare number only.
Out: 20
